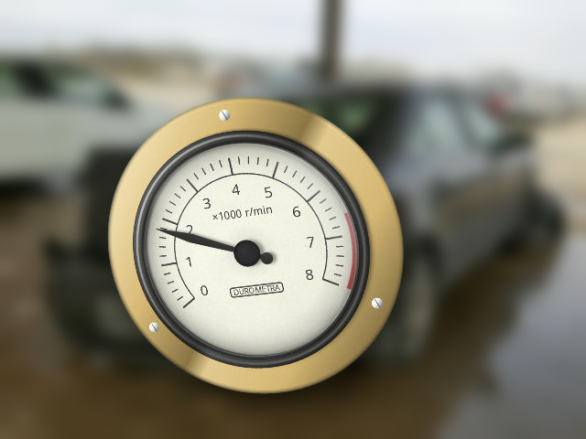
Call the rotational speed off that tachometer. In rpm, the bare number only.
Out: 1800
